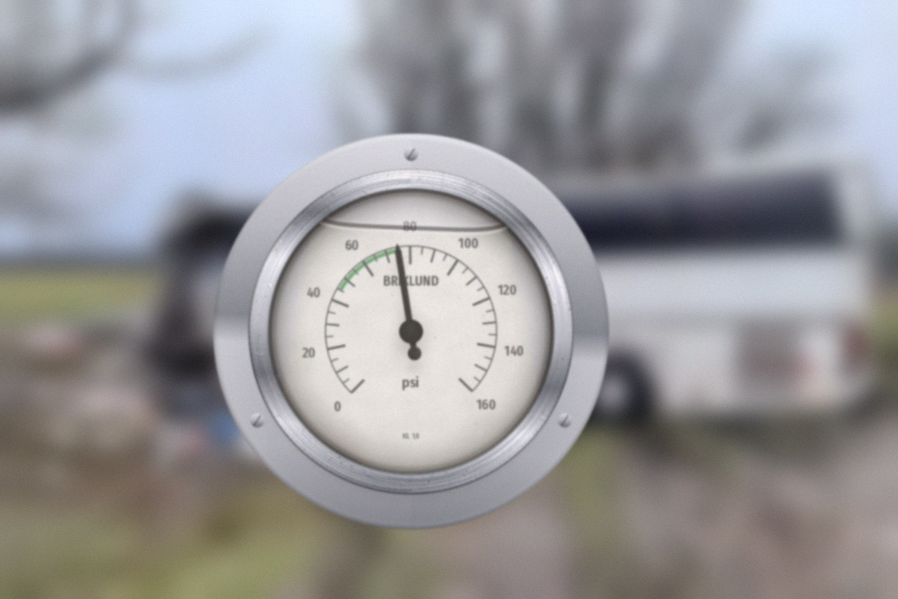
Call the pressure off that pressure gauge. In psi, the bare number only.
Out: 75
